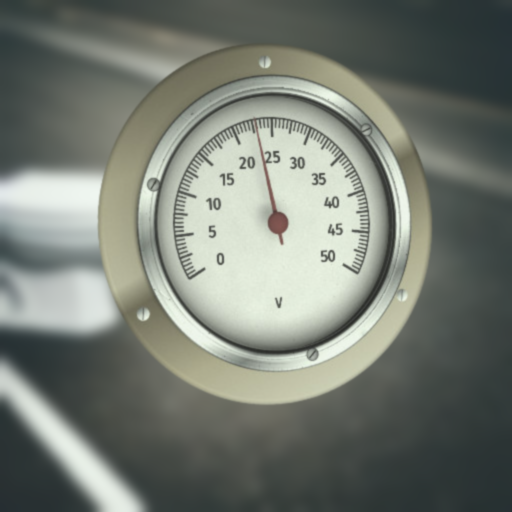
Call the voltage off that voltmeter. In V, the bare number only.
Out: 22.5
